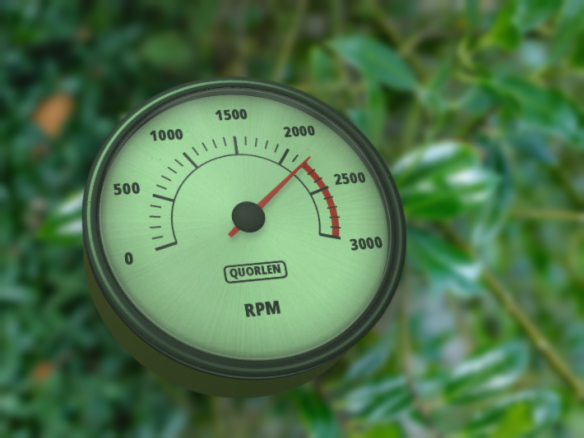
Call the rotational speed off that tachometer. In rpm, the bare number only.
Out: 2200
